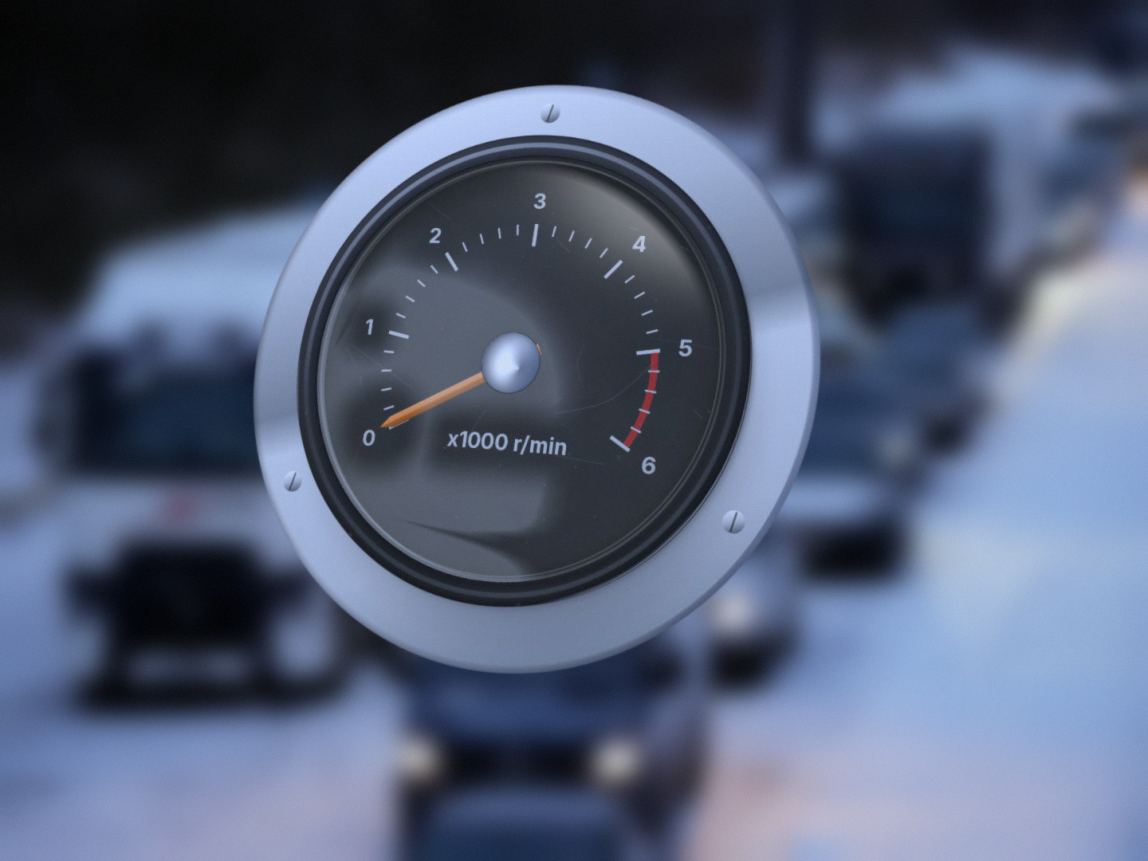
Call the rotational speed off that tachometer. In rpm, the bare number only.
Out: 0
